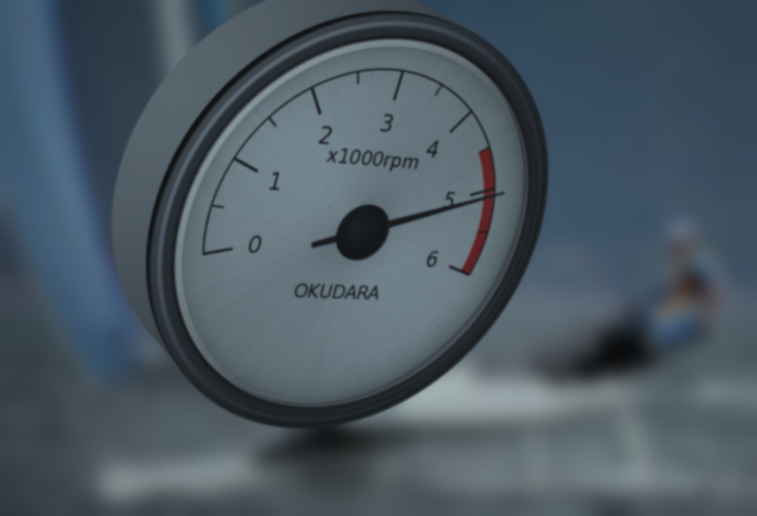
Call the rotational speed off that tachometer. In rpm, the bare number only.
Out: 5000
